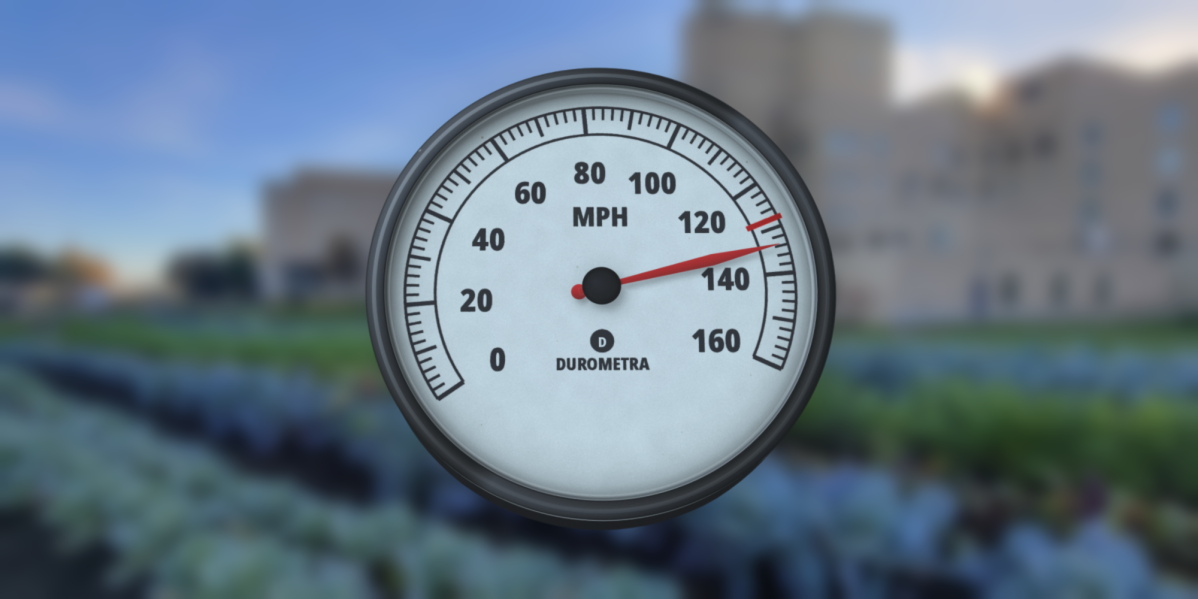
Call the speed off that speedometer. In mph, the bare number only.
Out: 134
